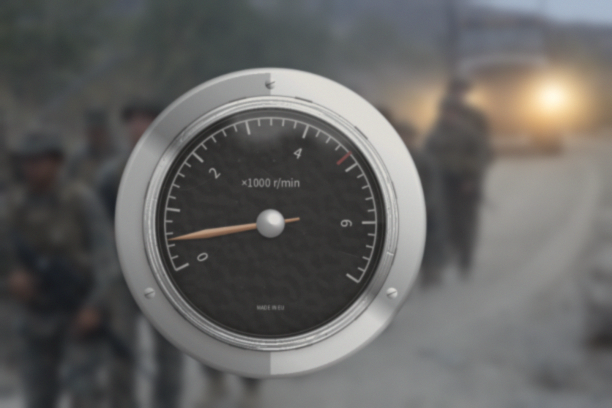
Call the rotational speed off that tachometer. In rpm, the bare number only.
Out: 500
